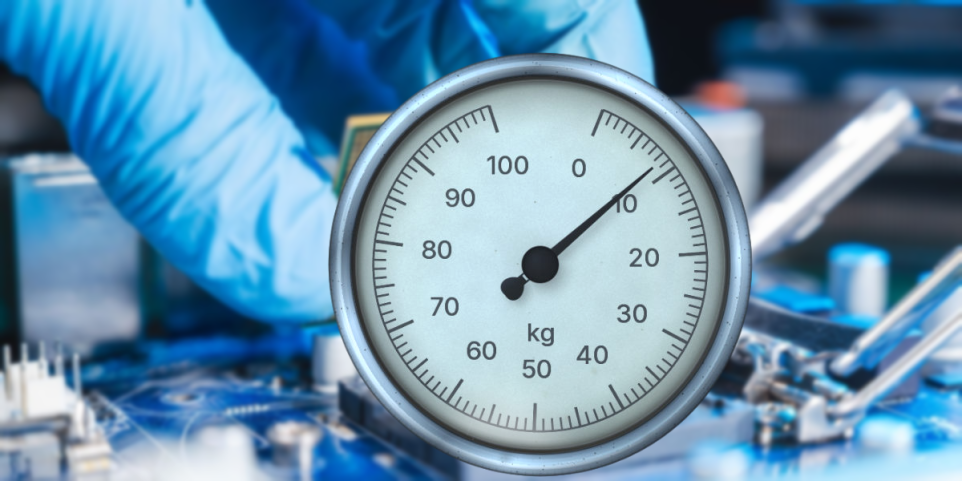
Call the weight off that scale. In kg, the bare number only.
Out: 8.5
